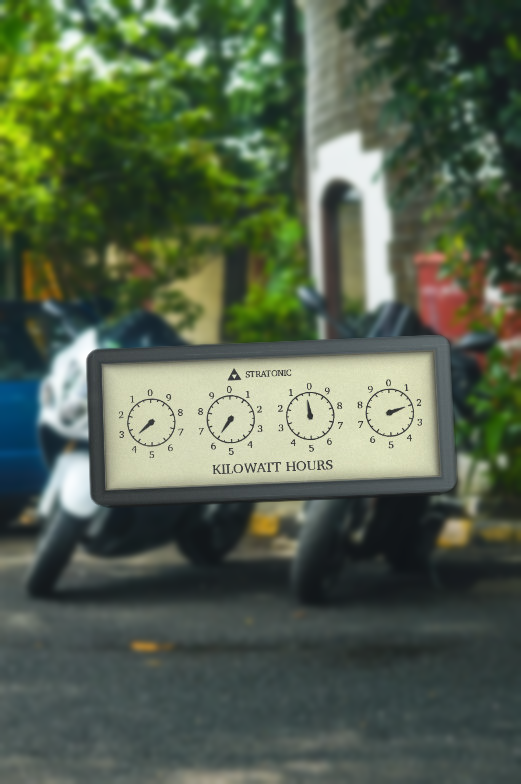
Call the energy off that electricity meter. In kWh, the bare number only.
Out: 3602
